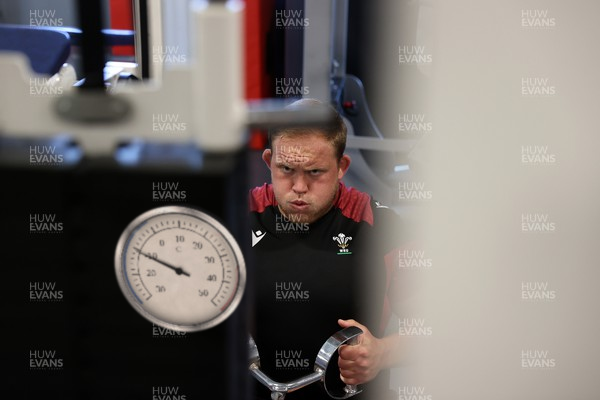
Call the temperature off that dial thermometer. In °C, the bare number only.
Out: -10
